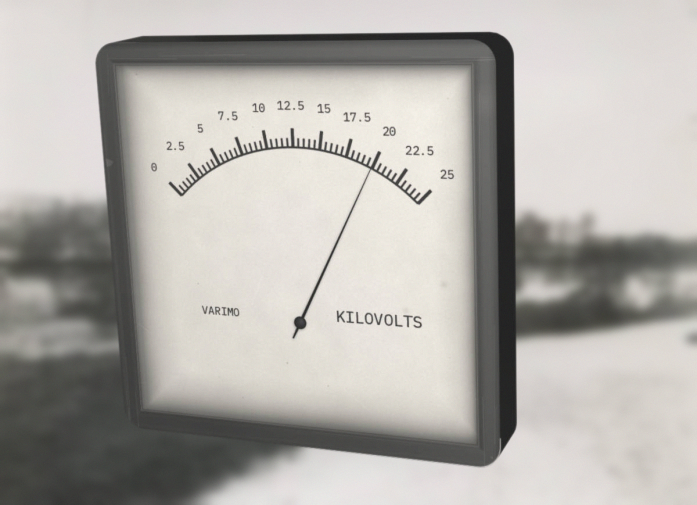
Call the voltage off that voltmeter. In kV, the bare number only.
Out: 20
